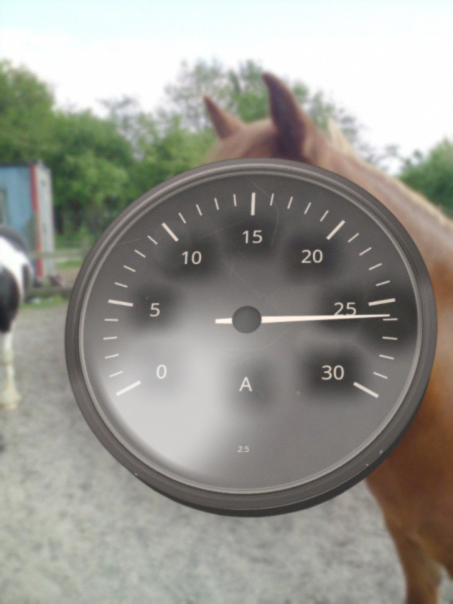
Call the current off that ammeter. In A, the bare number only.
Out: 26
